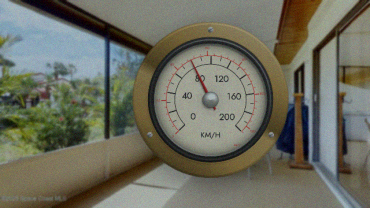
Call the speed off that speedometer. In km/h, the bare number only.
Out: 80
